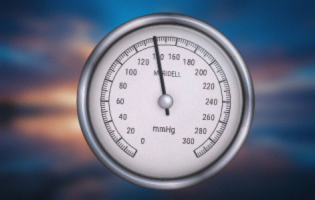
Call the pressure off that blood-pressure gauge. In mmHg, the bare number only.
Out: 140
